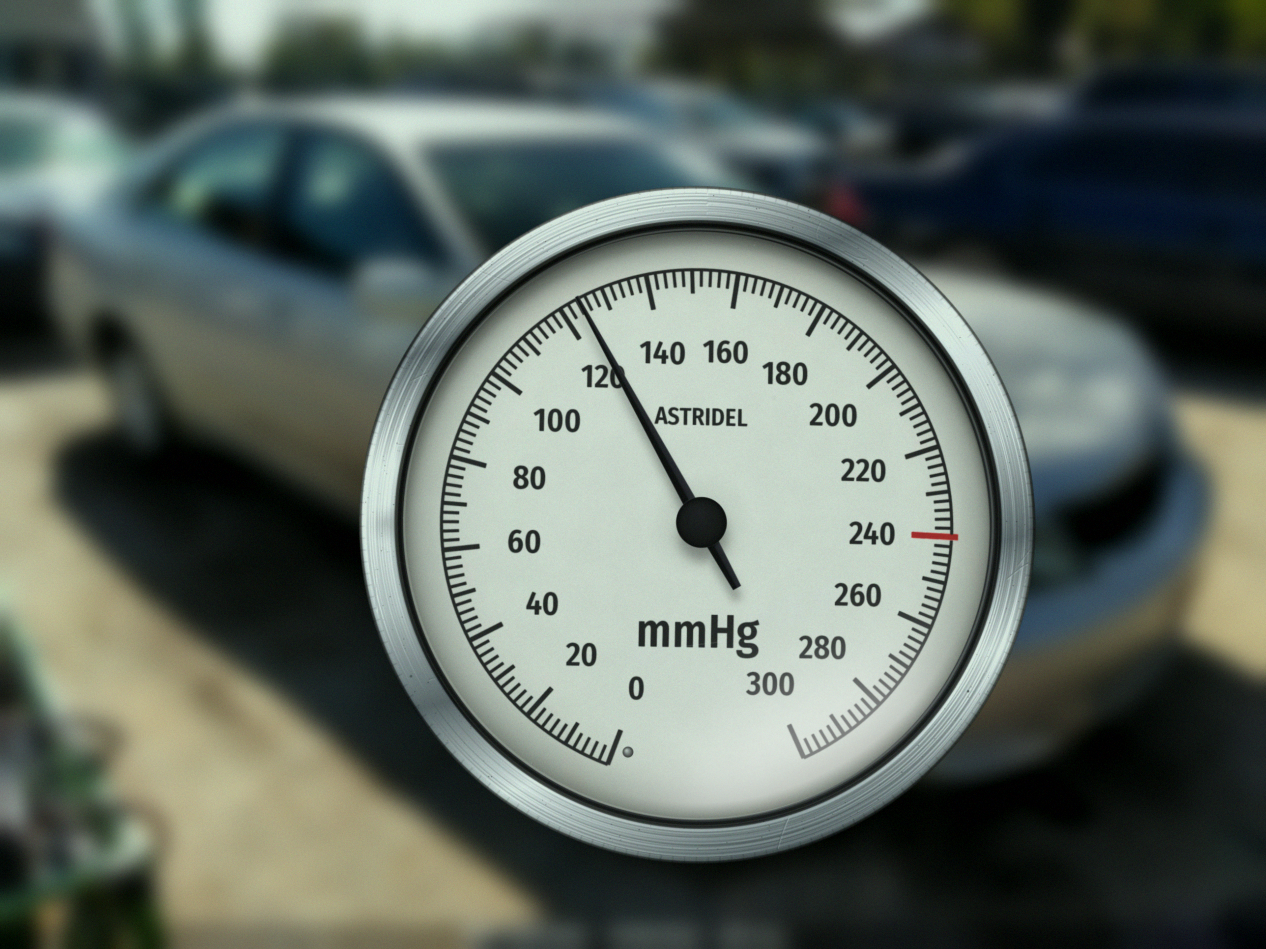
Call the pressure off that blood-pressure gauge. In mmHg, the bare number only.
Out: 124
